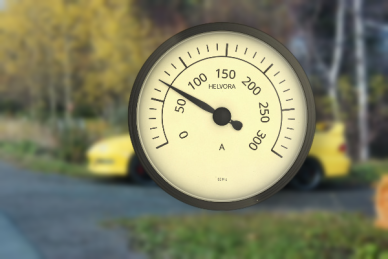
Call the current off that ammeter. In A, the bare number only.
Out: 70
